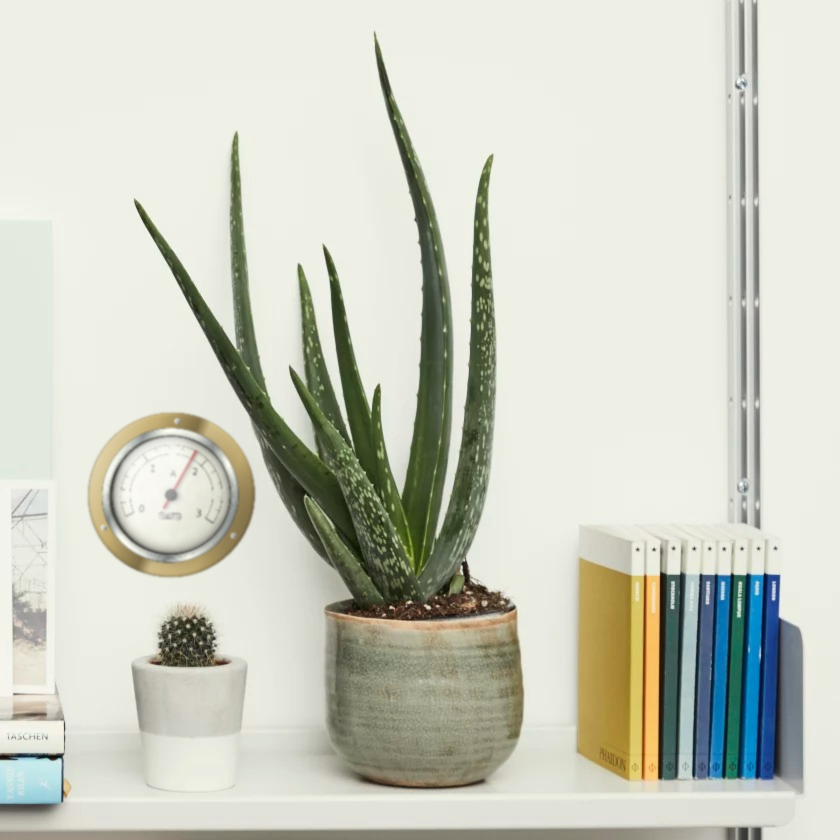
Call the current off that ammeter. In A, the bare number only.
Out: 1.8
